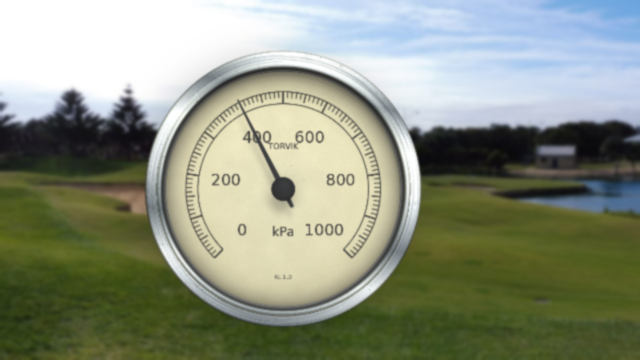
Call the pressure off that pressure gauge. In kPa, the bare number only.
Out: 400
